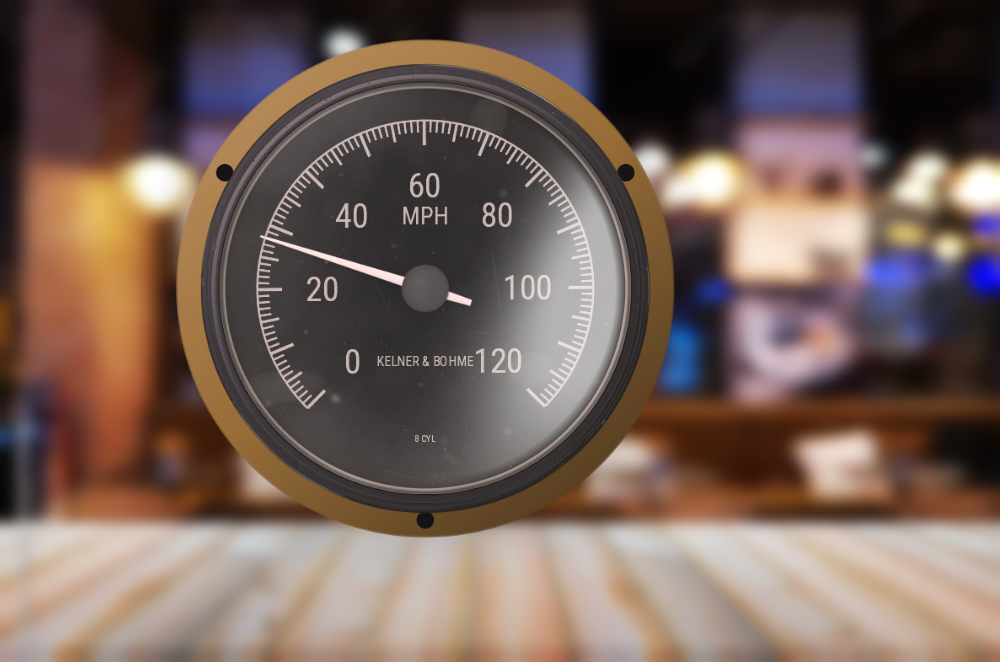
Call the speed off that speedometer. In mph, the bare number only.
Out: 28
